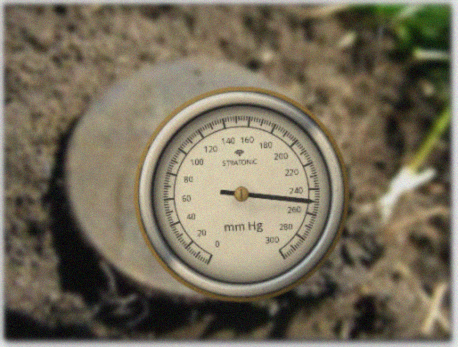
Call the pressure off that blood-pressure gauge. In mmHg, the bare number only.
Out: 250
